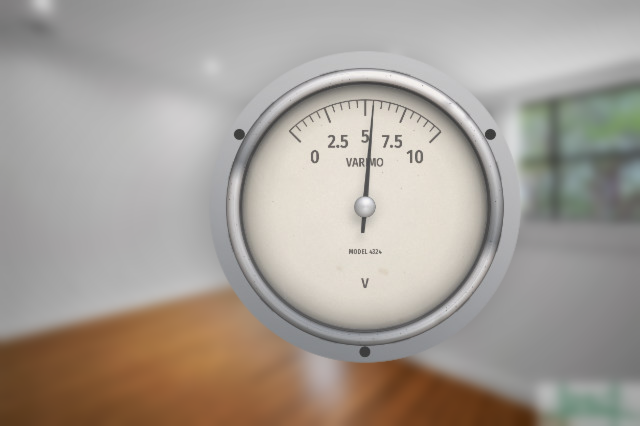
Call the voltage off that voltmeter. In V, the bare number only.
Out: 5.5
